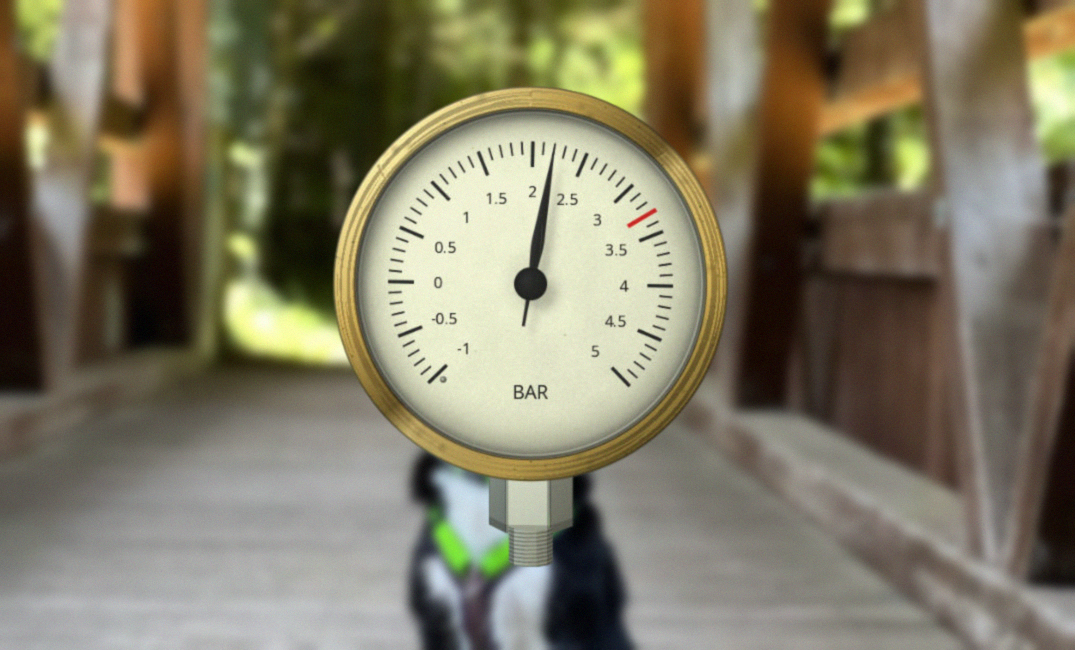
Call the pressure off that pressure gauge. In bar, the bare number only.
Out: 2.2
